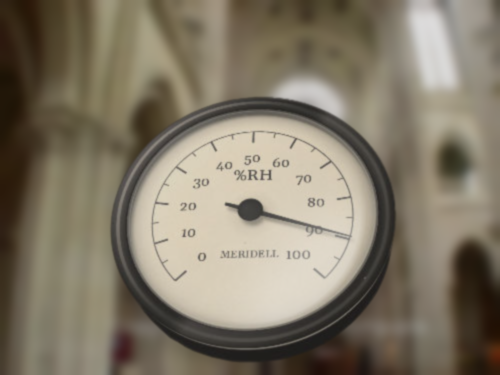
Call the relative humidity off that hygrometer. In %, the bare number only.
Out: 90
